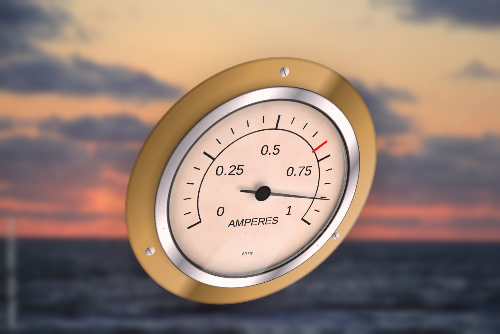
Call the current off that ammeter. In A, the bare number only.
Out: 0.9
